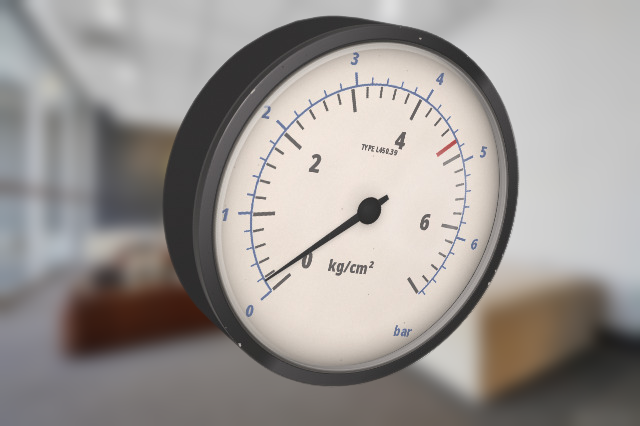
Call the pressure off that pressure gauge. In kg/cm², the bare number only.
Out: 0.2
